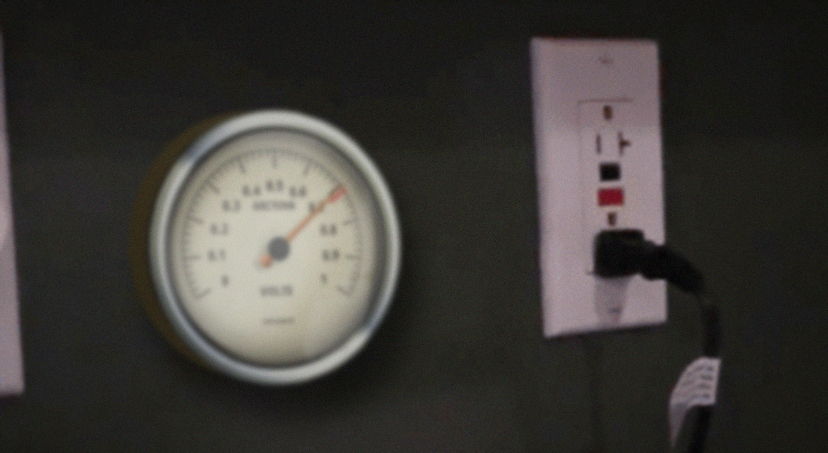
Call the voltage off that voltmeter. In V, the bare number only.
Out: 0.7
